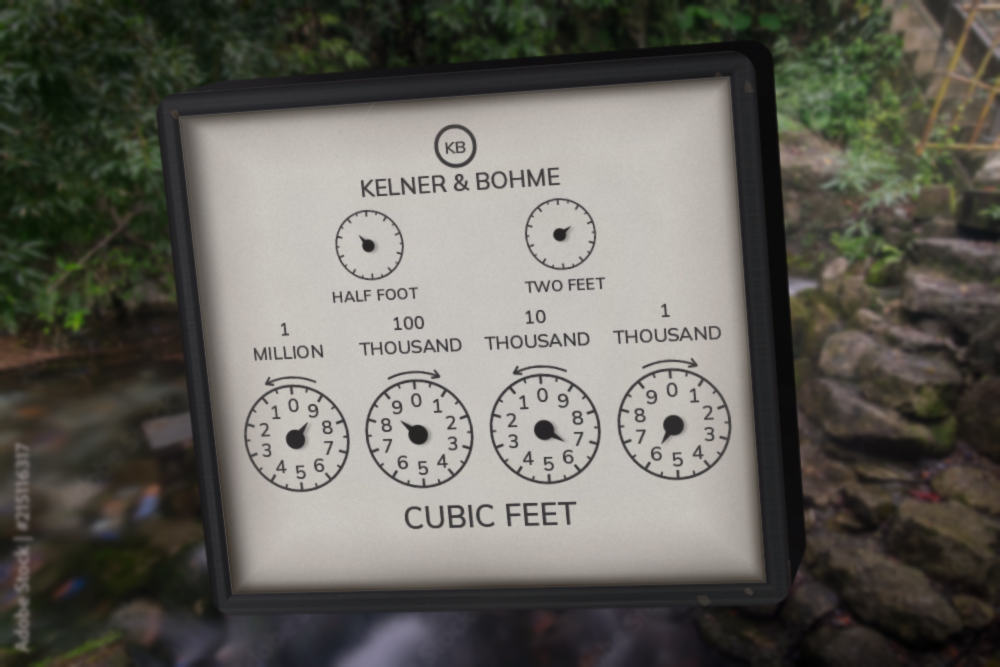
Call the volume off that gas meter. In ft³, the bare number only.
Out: 886600
